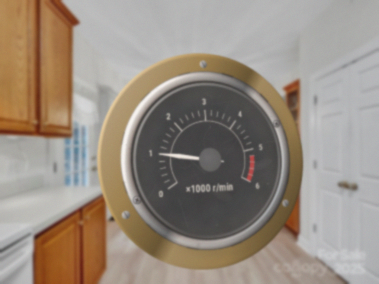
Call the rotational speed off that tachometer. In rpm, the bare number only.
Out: 1000
